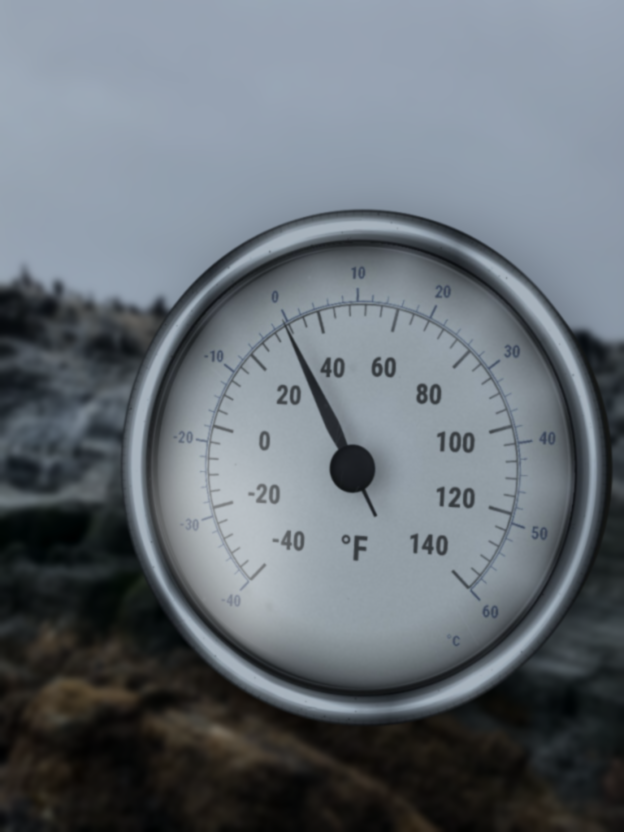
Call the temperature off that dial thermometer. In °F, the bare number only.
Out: 32
